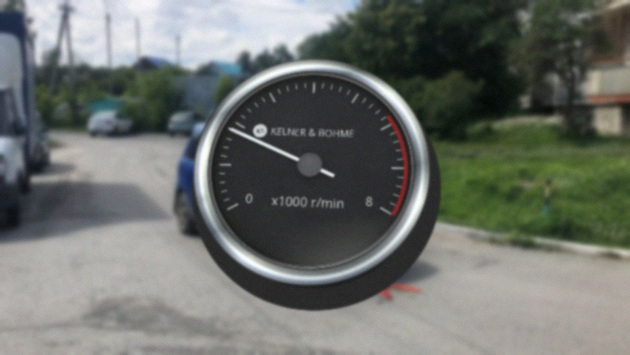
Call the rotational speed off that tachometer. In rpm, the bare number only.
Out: 1800
